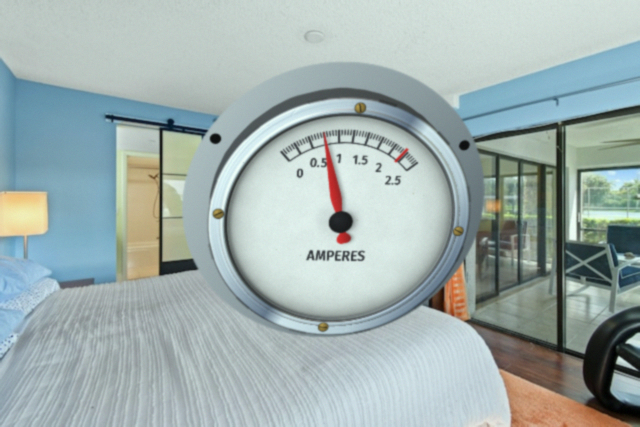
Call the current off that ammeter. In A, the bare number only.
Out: 0.75
